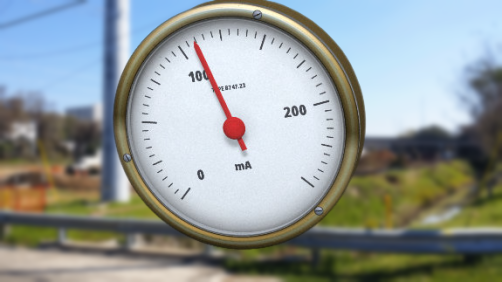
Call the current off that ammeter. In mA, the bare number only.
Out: 110
